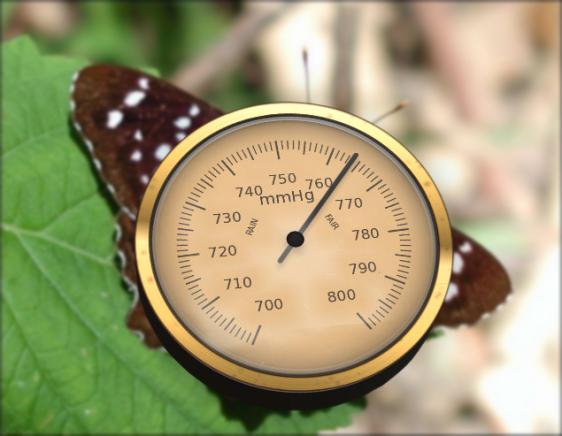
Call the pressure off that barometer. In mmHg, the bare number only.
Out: 764
